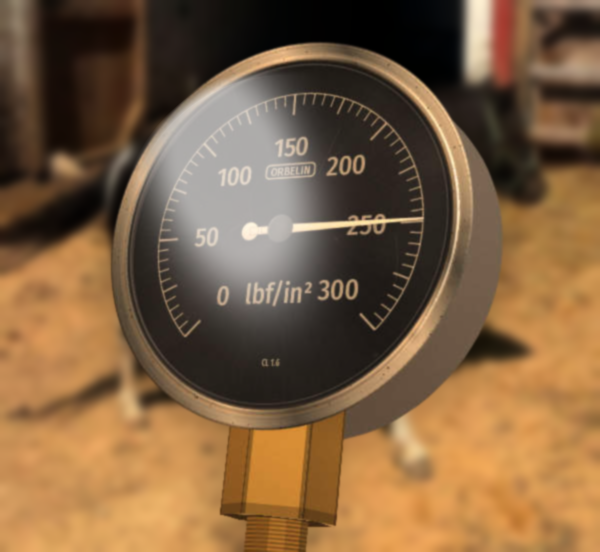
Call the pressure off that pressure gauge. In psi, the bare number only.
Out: 250
